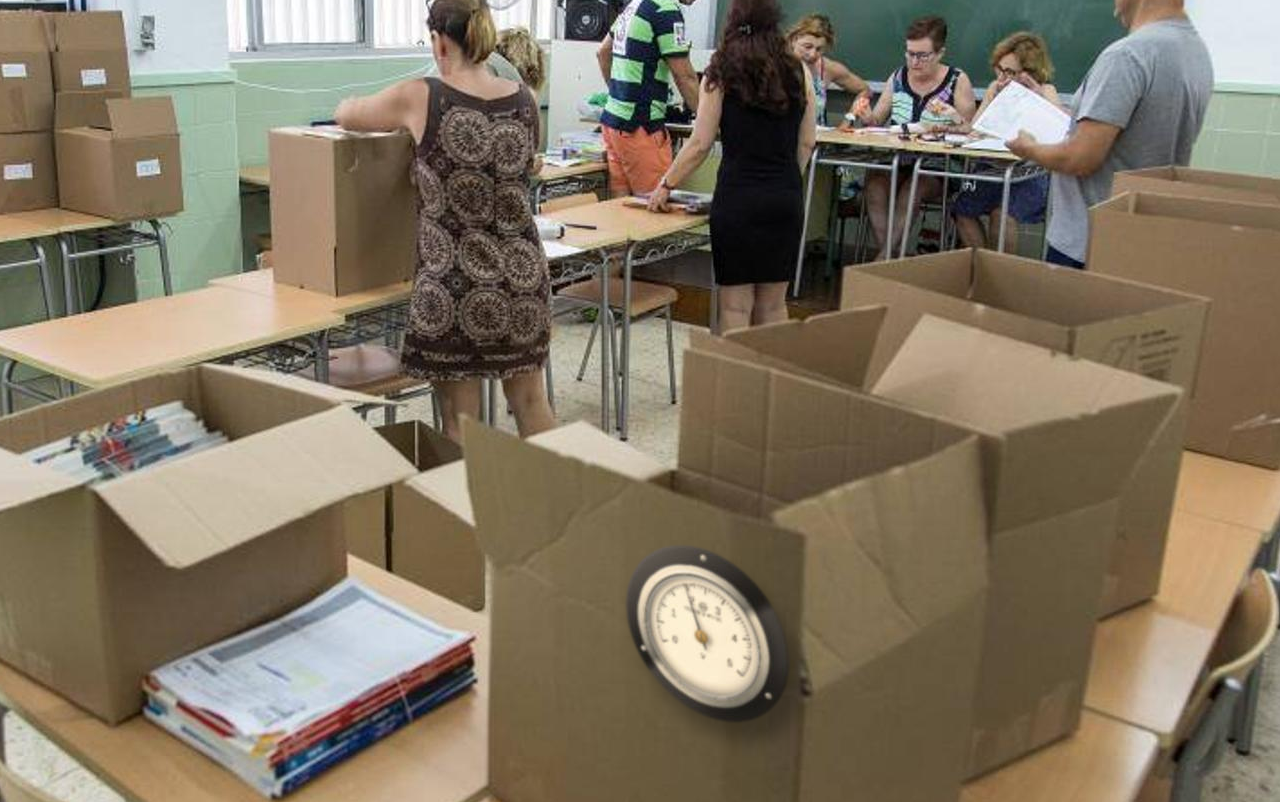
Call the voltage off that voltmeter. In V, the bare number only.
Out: 2
